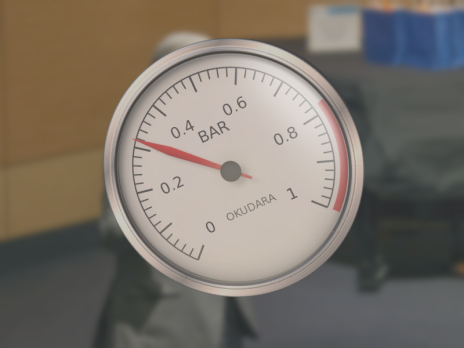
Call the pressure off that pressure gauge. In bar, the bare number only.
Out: 0.32
